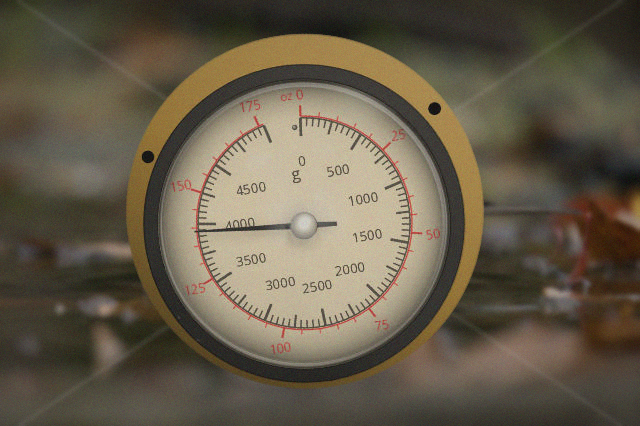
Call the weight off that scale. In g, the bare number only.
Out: 3950
